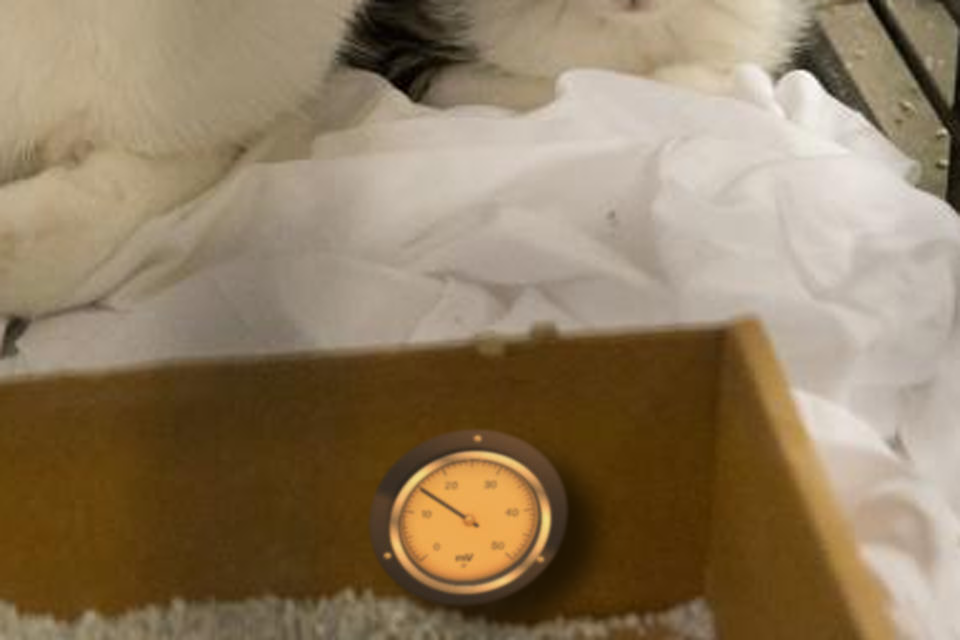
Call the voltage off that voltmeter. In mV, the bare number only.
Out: 15
